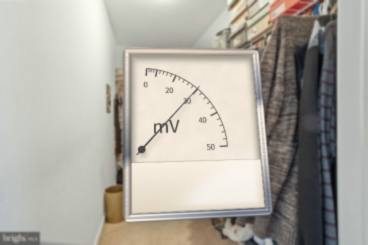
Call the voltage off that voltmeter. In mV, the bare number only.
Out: 30
